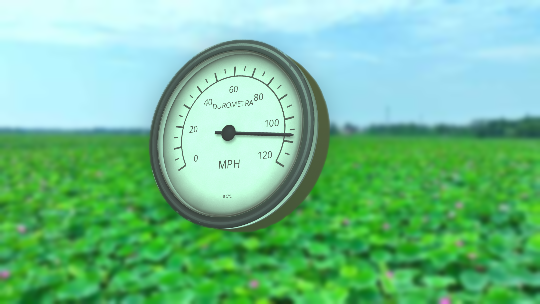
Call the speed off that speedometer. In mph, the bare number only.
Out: 107.5
